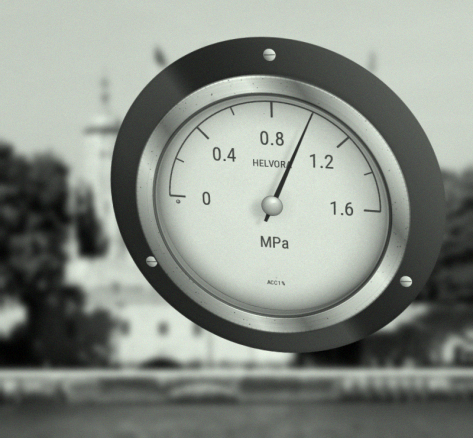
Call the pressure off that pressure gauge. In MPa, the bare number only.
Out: 1
